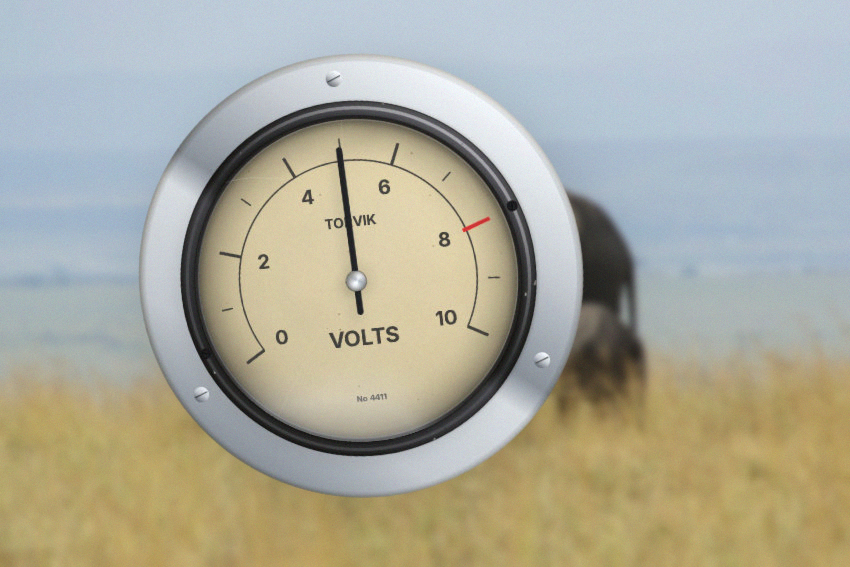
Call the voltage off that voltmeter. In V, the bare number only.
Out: 5
